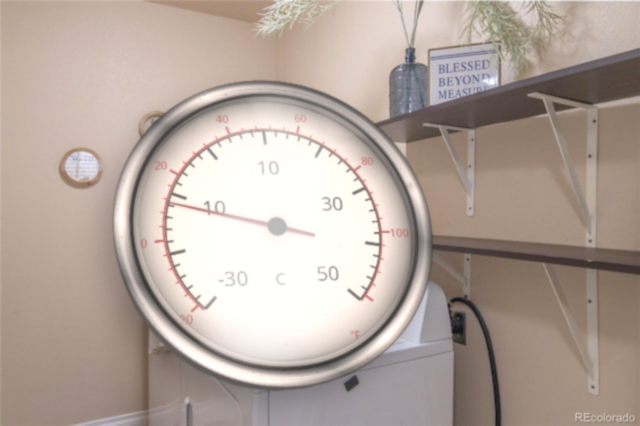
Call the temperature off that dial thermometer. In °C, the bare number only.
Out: -12
